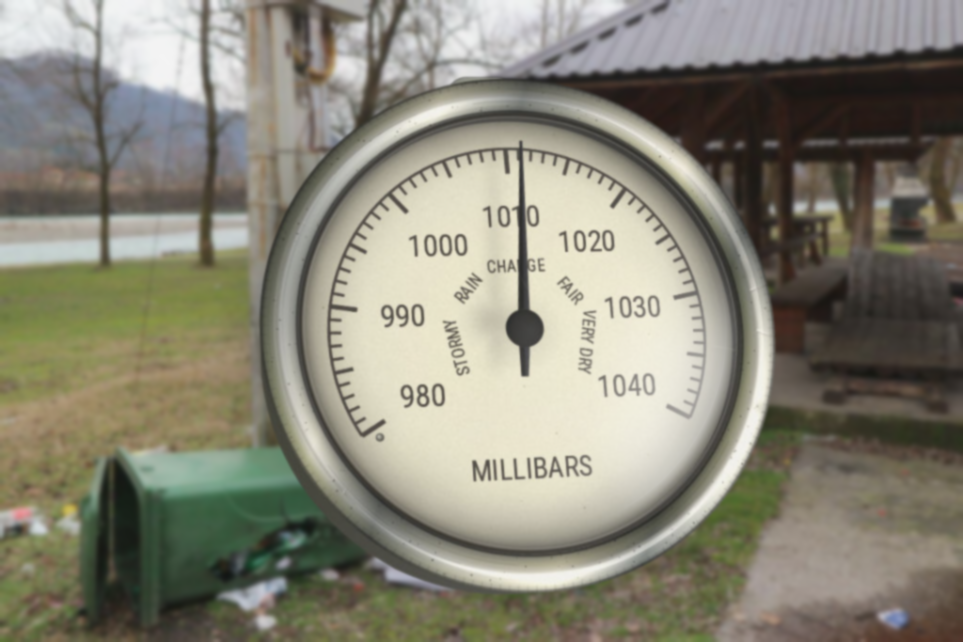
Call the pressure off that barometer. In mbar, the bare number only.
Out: 1011
